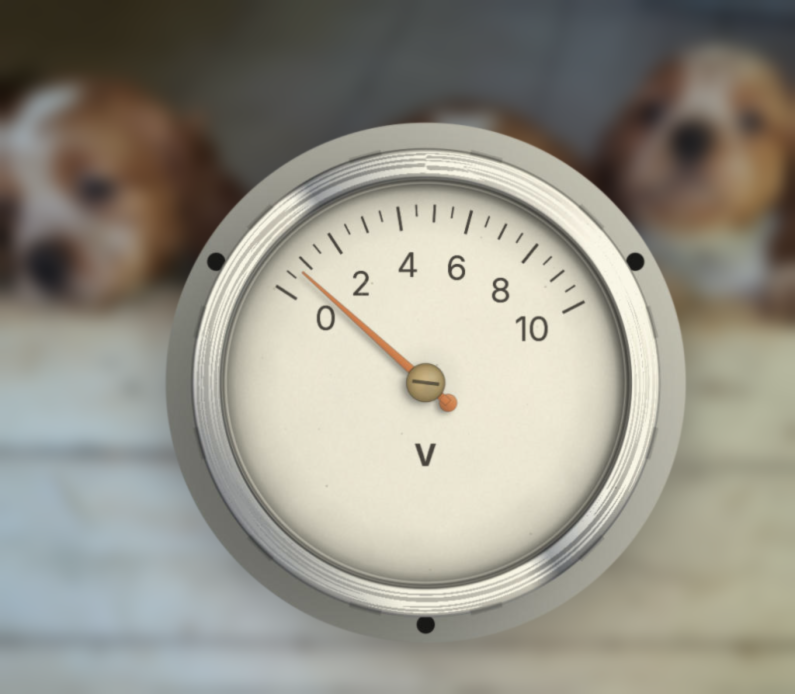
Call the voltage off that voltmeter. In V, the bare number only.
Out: 0.75
